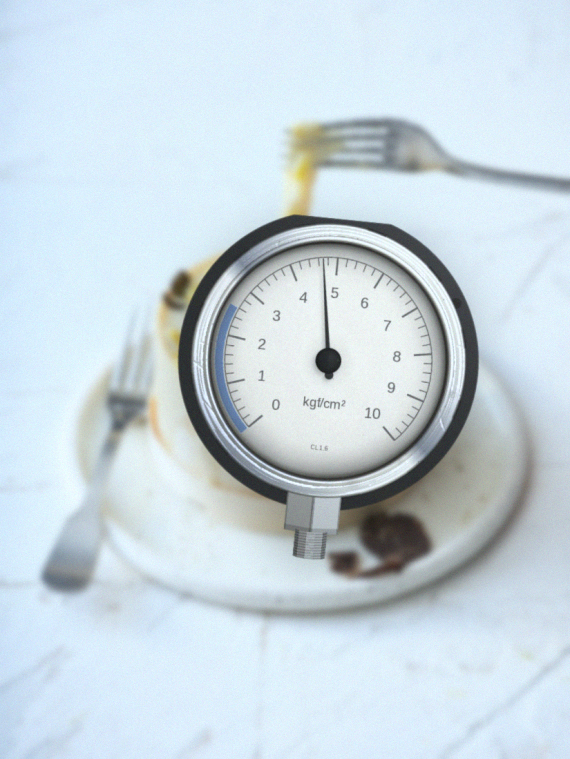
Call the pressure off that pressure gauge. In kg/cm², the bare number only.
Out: 4.7
